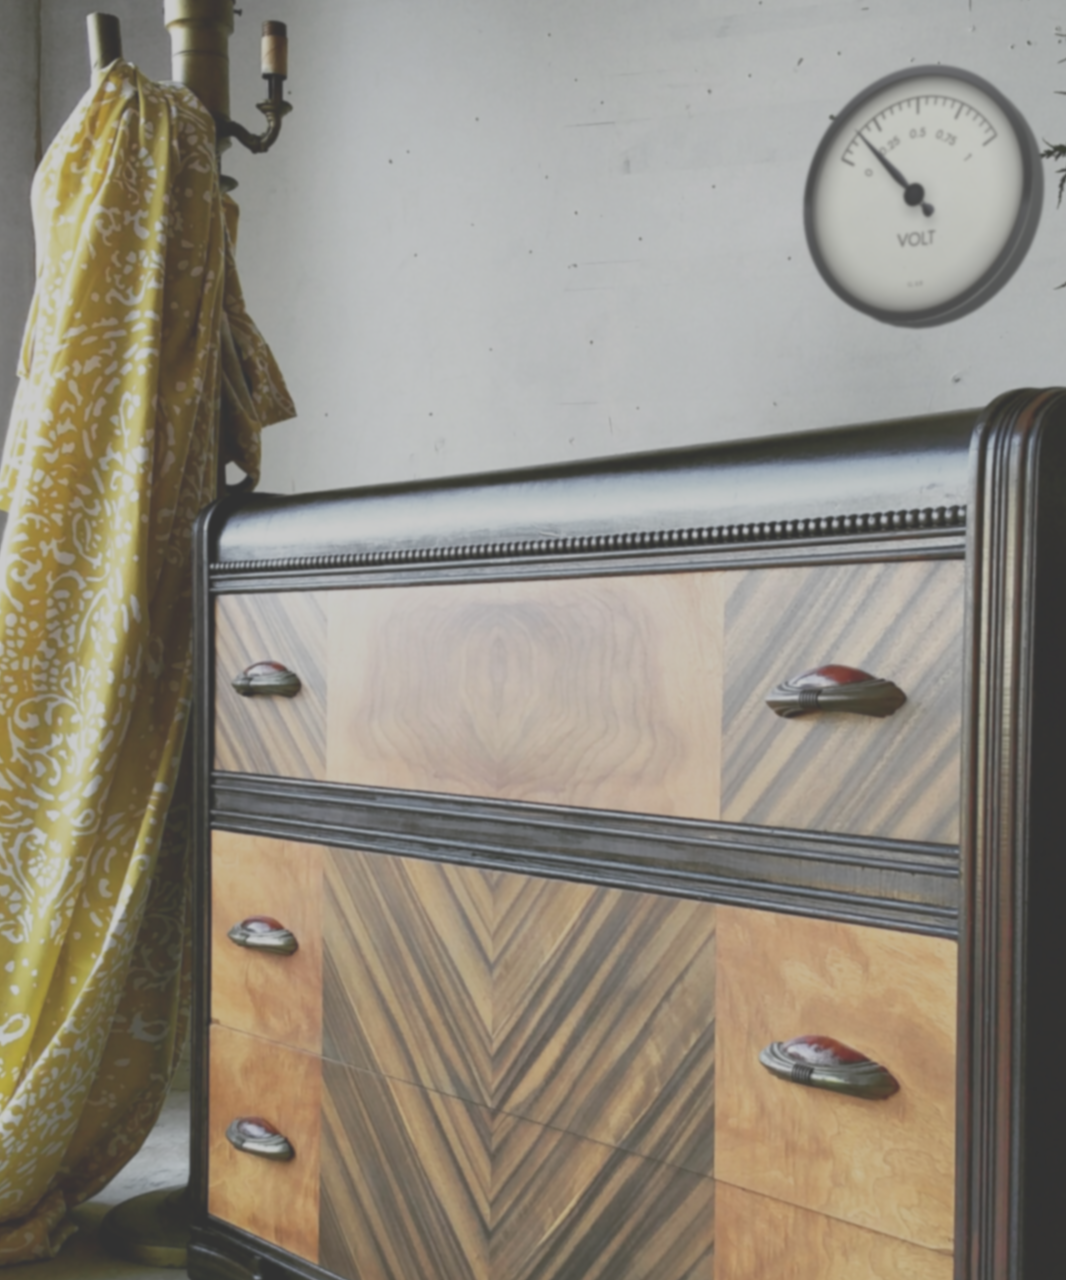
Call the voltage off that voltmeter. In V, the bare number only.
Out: 0.15
